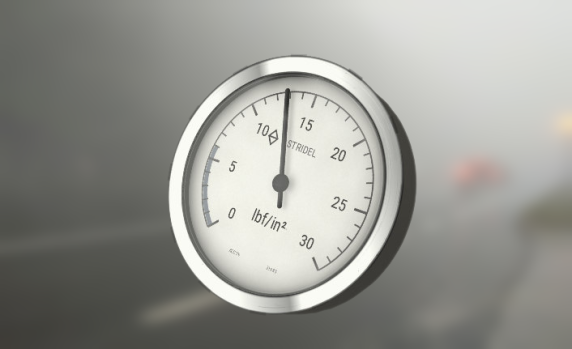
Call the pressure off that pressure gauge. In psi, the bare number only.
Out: 13
